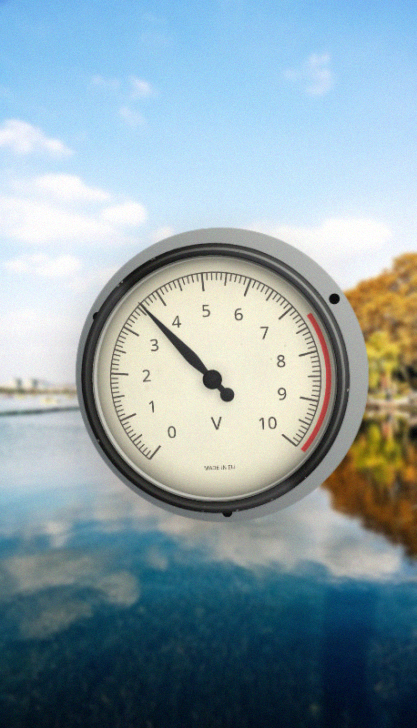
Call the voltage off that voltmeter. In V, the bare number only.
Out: 3.6
